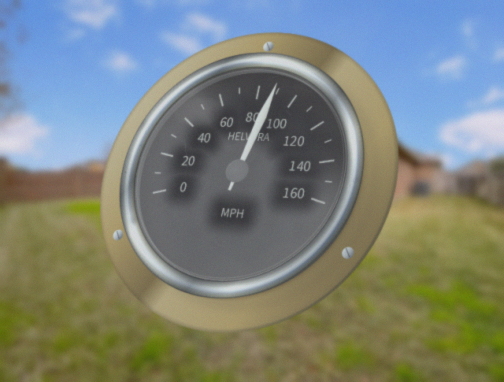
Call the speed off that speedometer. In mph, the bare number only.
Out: 90
